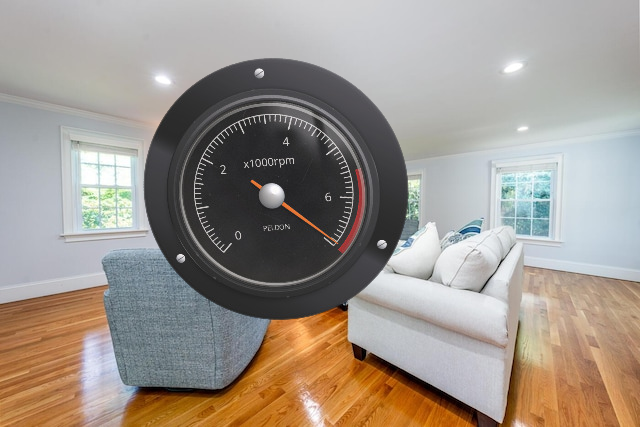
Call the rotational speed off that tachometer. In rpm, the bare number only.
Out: 6900
